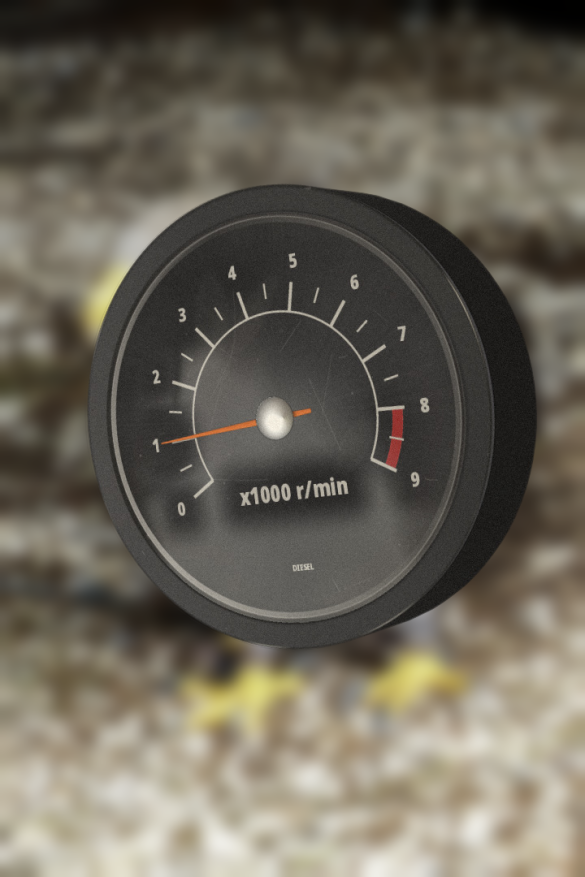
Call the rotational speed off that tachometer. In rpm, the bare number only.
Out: 1000
